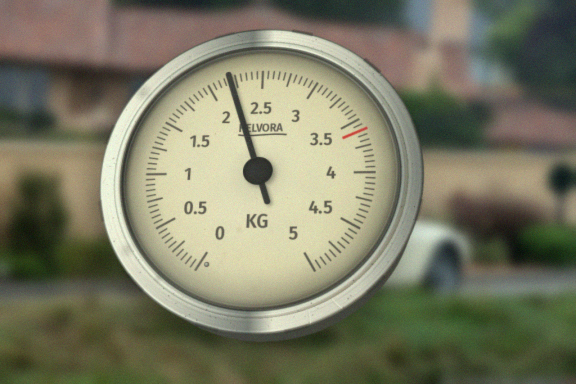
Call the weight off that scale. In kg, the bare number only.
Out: 2.2
